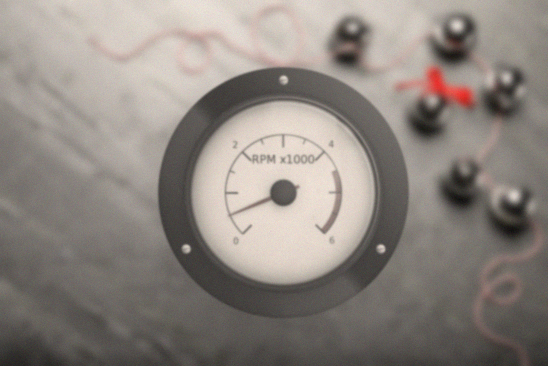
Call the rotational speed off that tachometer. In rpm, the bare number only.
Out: 500
